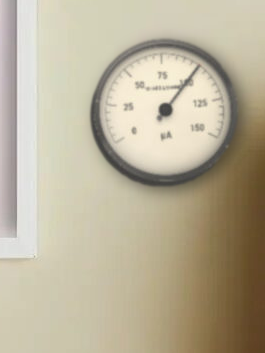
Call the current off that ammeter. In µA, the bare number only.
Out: 100
